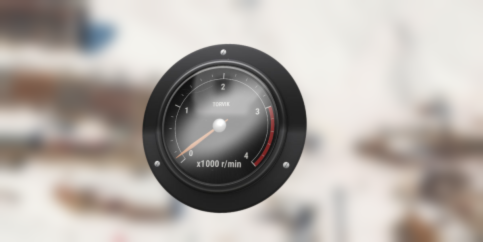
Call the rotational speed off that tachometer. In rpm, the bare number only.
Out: 100
